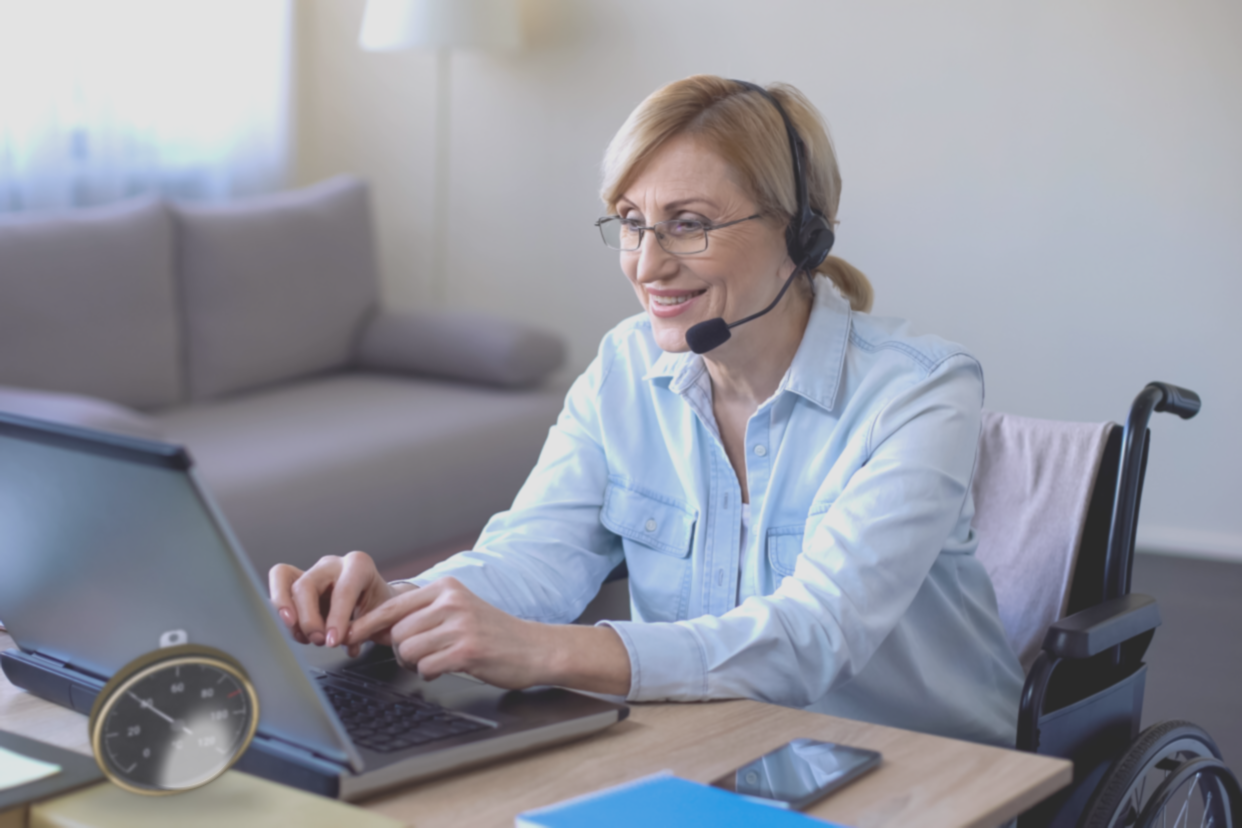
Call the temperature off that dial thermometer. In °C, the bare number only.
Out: 40
